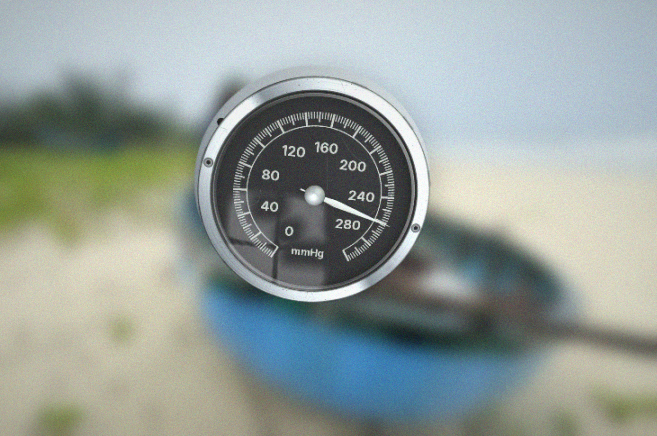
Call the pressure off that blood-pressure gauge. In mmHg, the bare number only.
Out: 260
